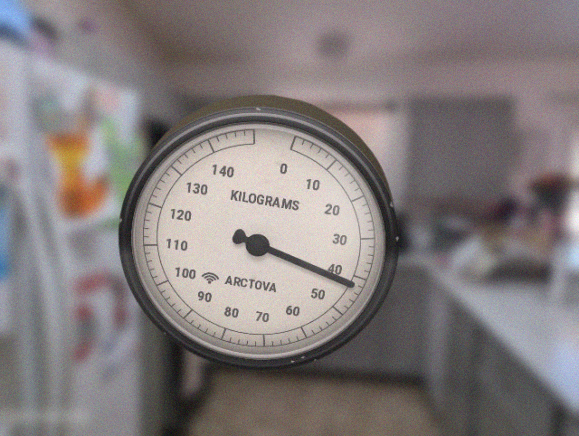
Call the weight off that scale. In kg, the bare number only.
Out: 42
